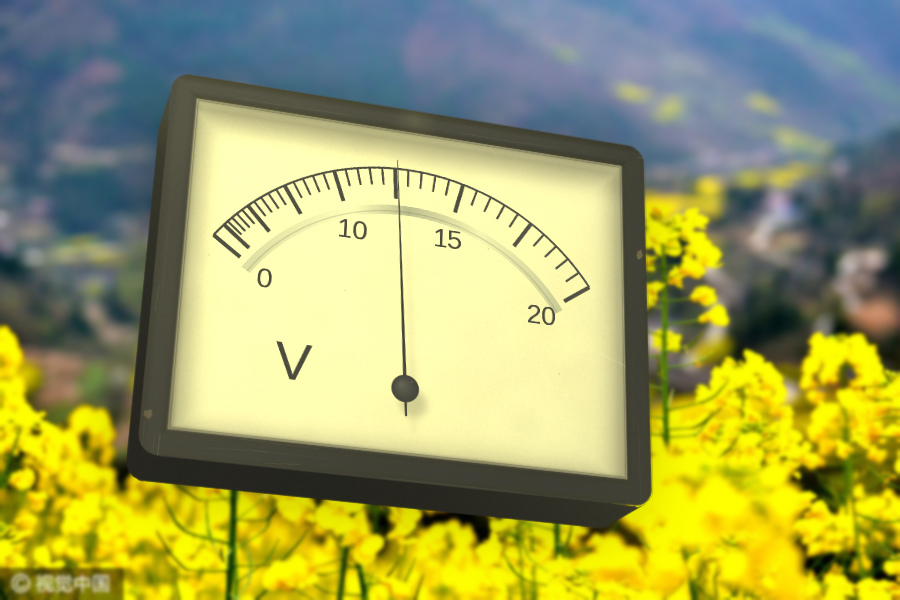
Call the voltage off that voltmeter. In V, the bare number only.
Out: 12.5
